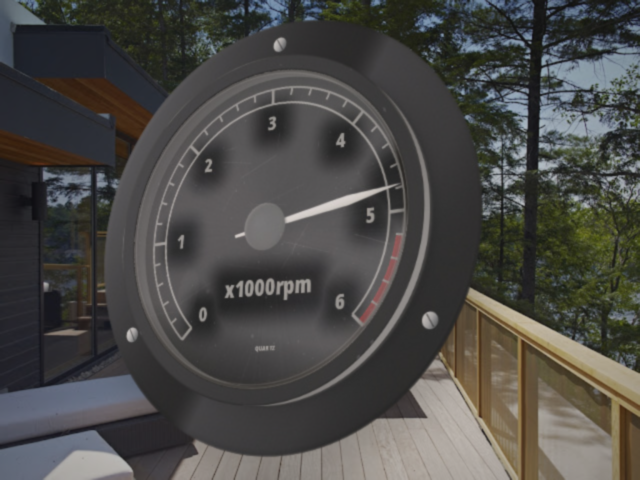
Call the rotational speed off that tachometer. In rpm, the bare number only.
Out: 4800
